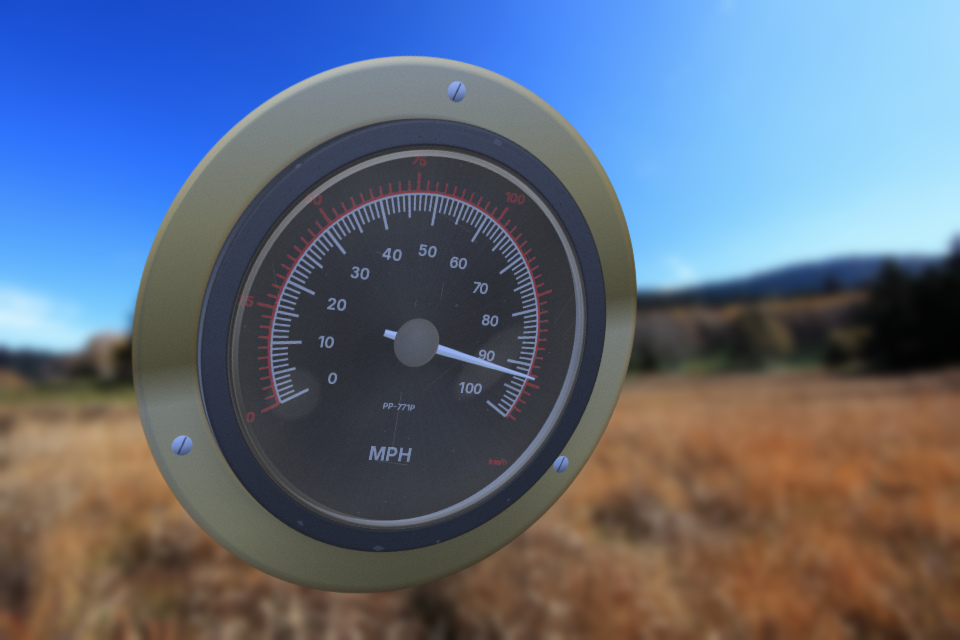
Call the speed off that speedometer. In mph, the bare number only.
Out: 92
